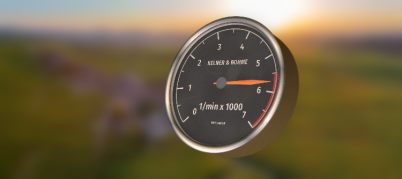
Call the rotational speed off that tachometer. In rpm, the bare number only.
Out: 5750
